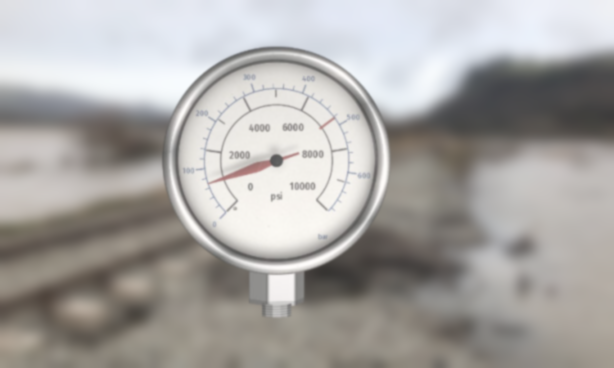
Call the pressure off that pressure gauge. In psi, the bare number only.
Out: 1000
